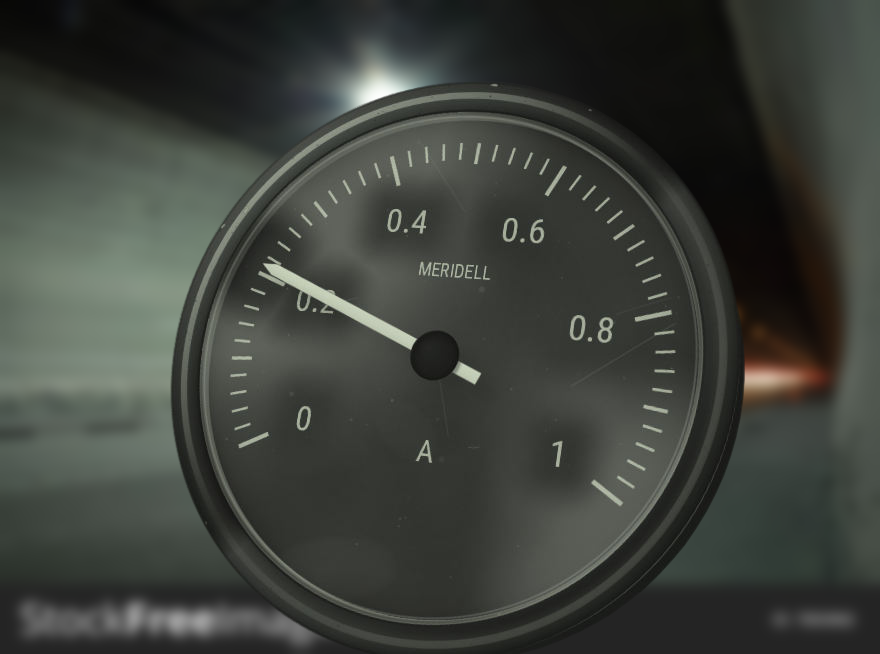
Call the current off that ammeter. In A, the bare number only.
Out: 0.21
